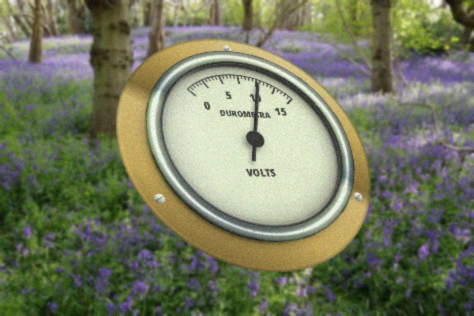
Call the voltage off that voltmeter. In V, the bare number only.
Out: 10
